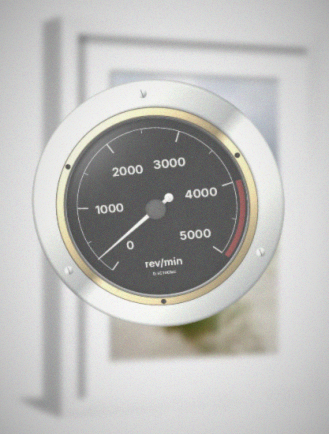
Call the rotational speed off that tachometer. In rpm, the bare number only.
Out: 250
